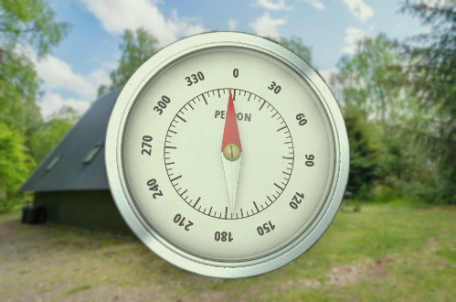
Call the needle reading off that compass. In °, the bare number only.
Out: 355
